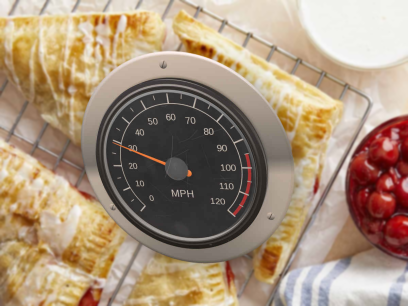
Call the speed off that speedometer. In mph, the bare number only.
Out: 30
